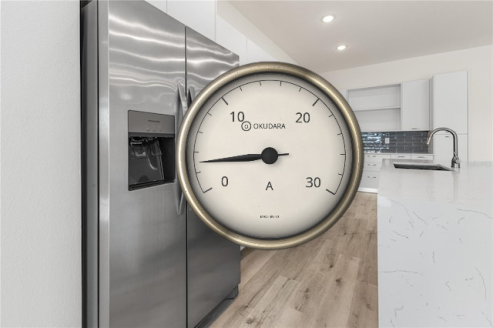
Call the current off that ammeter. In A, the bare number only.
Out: 3
